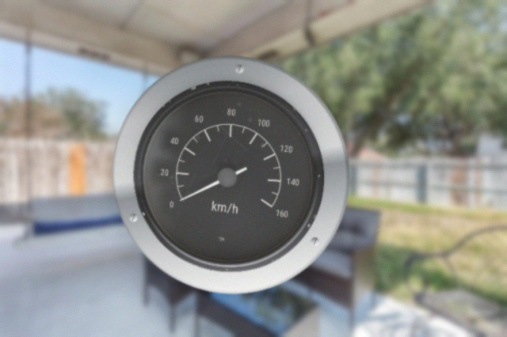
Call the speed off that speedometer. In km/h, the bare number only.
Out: 0
